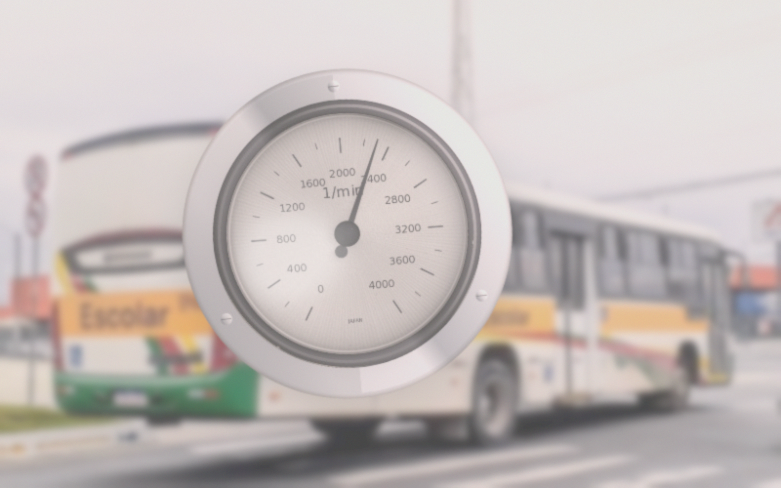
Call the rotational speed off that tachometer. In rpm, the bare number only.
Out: 2300
